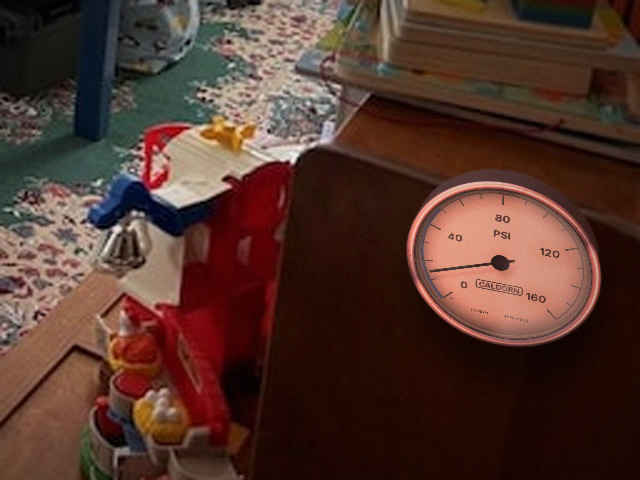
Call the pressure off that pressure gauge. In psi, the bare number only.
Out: 15
